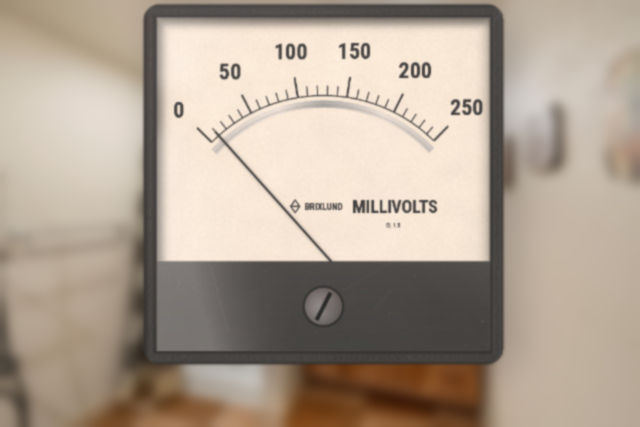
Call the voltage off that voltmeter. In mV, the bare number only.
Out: 10
